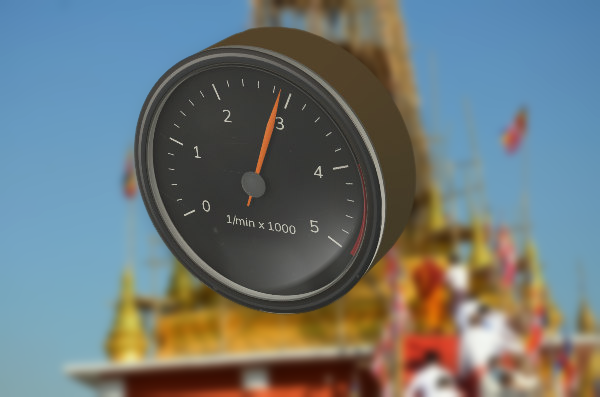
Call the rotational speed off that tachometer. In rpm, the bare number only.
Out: 2900
